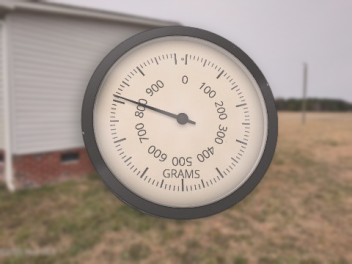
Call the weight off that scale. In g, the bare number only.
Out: 810
